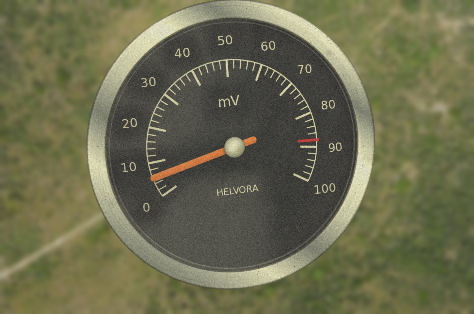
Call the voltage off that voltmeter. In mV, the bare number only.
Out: 6
